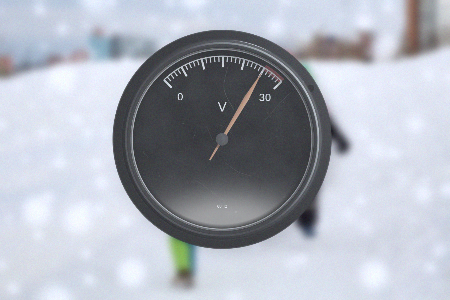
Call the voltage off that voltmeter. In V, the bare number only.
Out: 25
